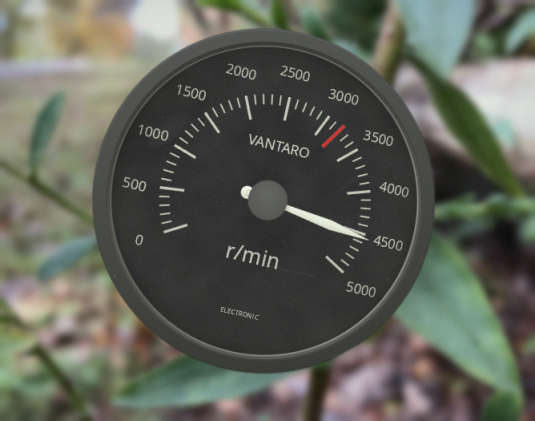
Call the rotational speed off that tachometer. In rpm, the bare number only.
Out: 4550
